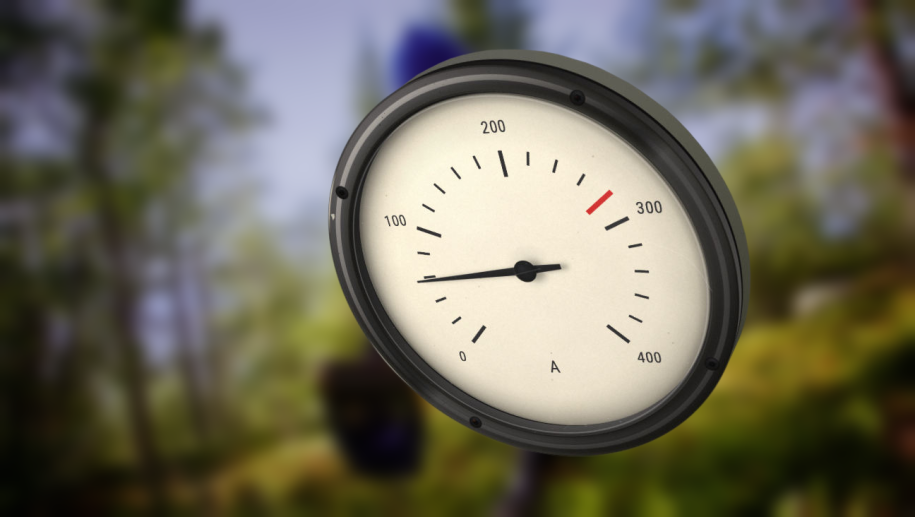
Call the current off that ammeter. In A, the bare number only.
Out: 60
